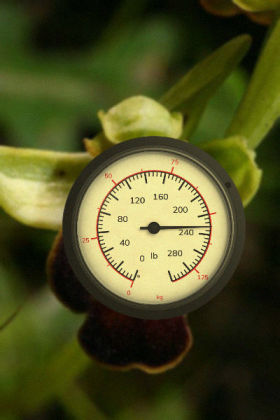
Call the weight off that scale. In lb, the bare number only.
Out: 232
